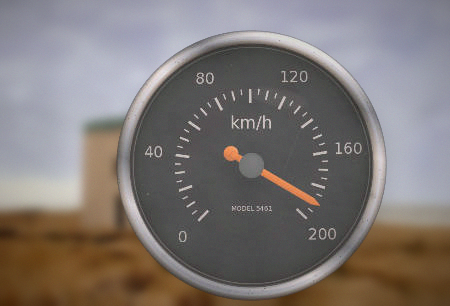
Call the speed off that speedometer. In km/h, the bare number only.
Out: 190
